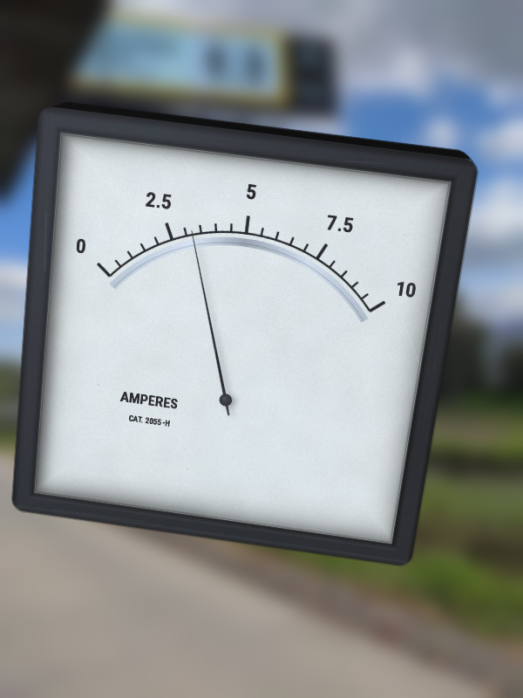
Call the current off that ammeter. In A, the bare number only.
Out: 3.25
